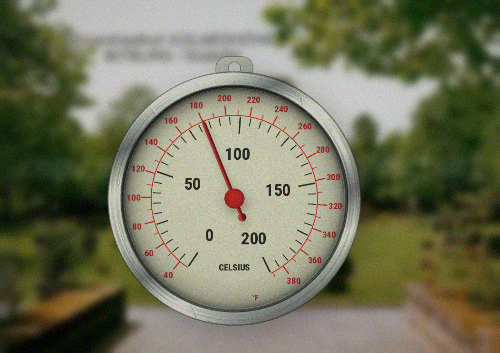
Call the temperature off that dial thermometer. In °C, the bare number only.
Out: 82.5
